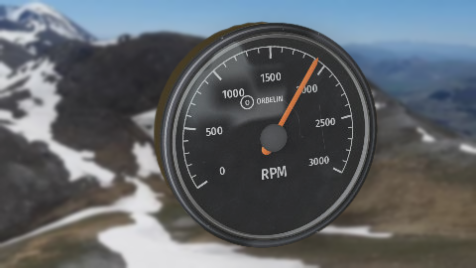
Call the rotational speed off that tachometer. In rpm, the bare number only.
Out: 1900
